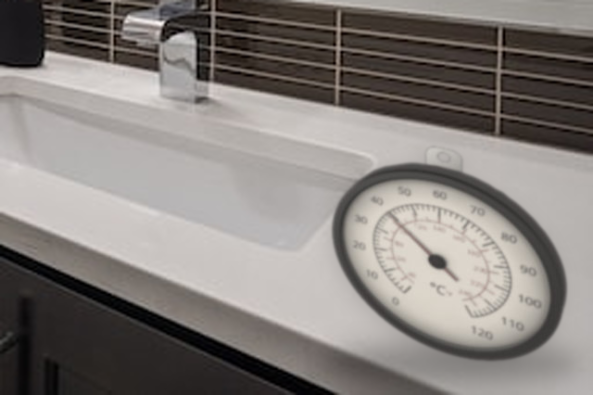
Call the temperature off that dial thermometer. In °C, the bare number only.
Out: 40
